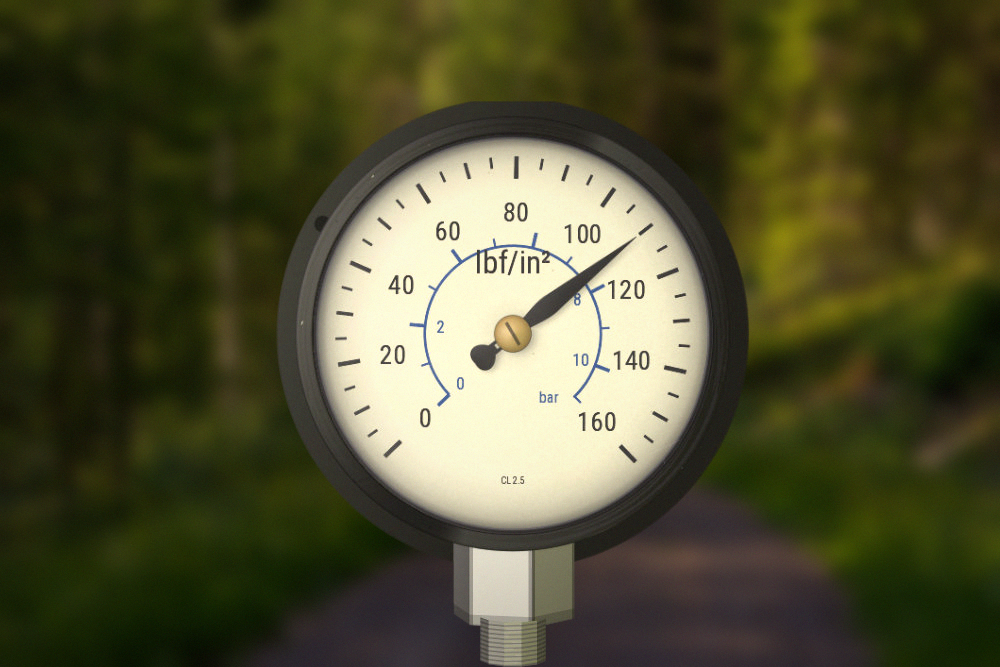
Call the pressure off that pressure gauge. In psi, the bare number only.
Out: 110
